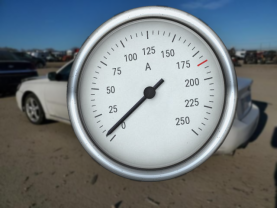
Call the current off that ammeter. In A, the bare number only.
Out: 5
